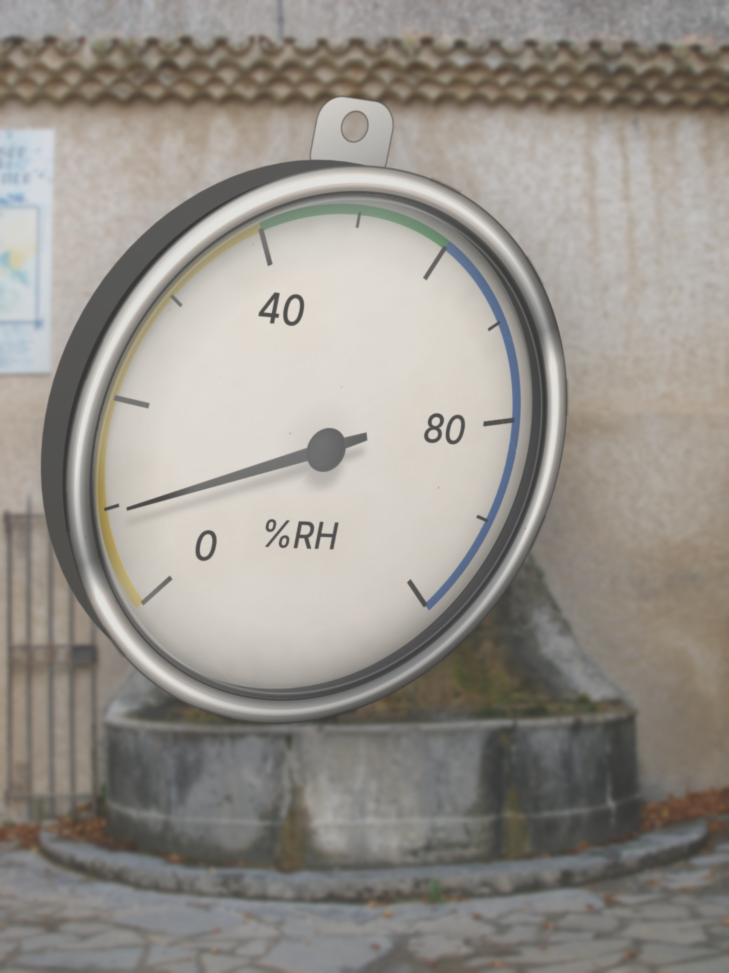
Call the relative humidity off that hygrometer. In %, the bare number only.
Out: 10
